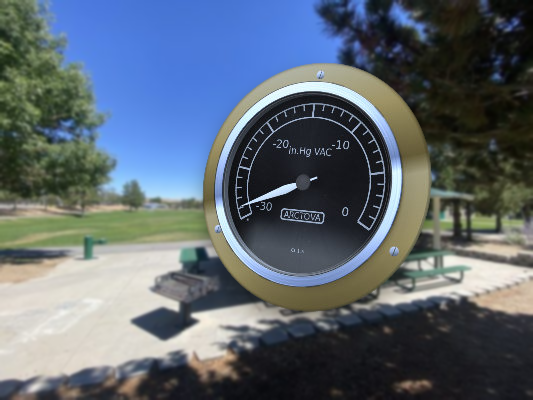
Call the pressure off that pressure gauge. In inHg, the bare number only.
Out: -29
